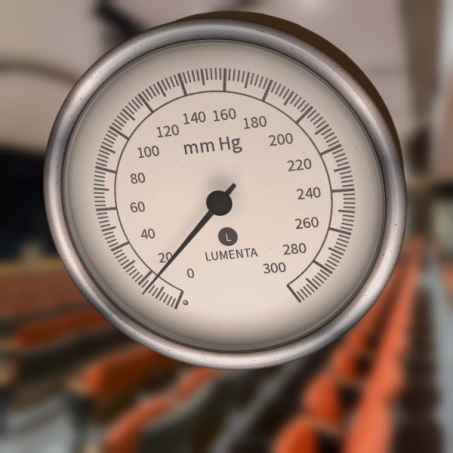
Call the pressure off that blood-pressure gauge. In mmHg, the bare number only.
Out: 16
